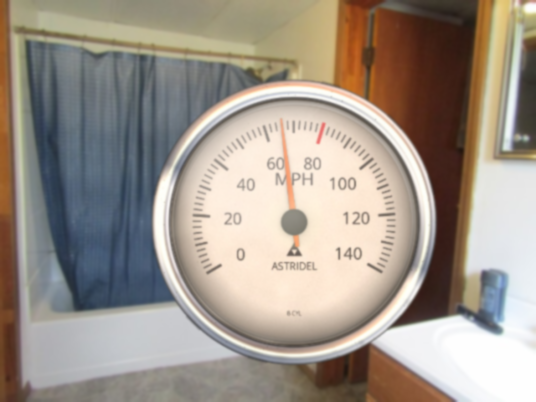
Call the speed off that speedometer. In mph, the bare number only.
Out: 66
